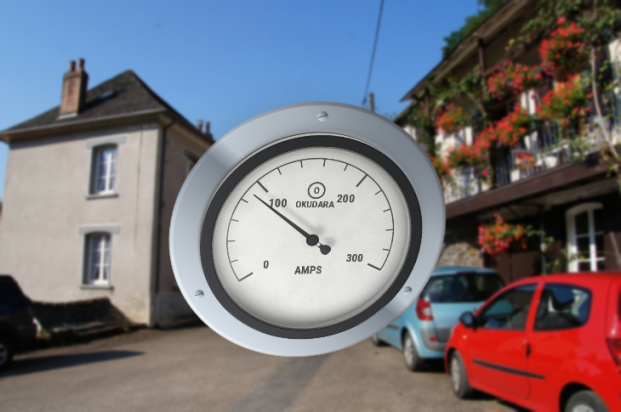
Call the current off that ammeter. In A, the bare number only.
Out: 90
